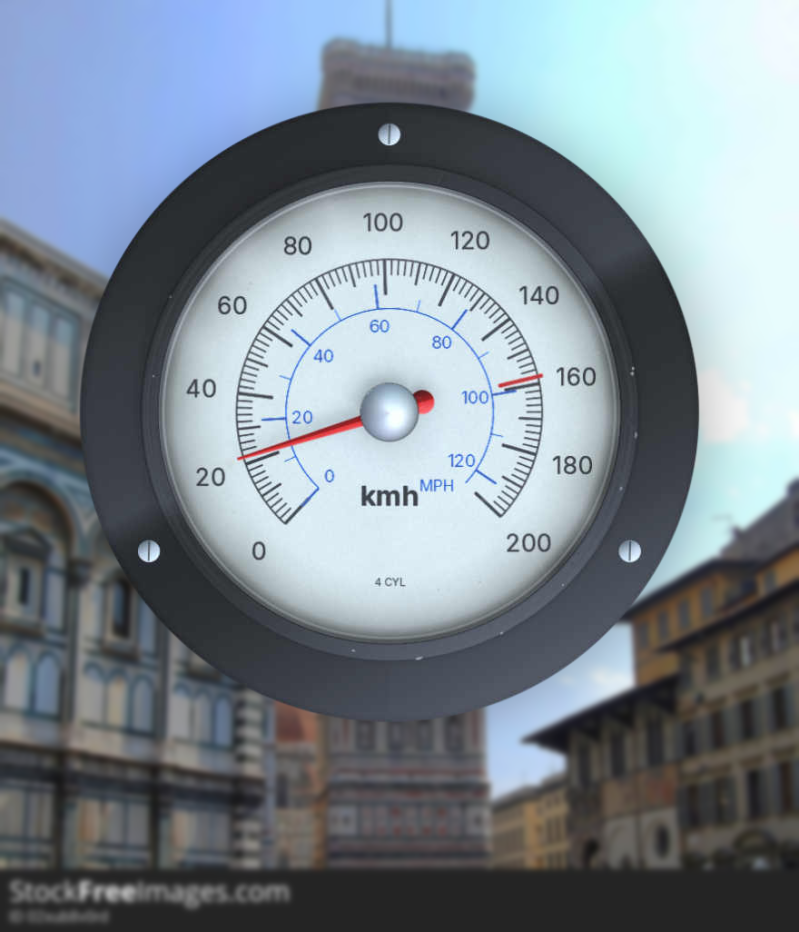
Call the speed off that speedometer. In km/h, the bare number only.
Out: 22
